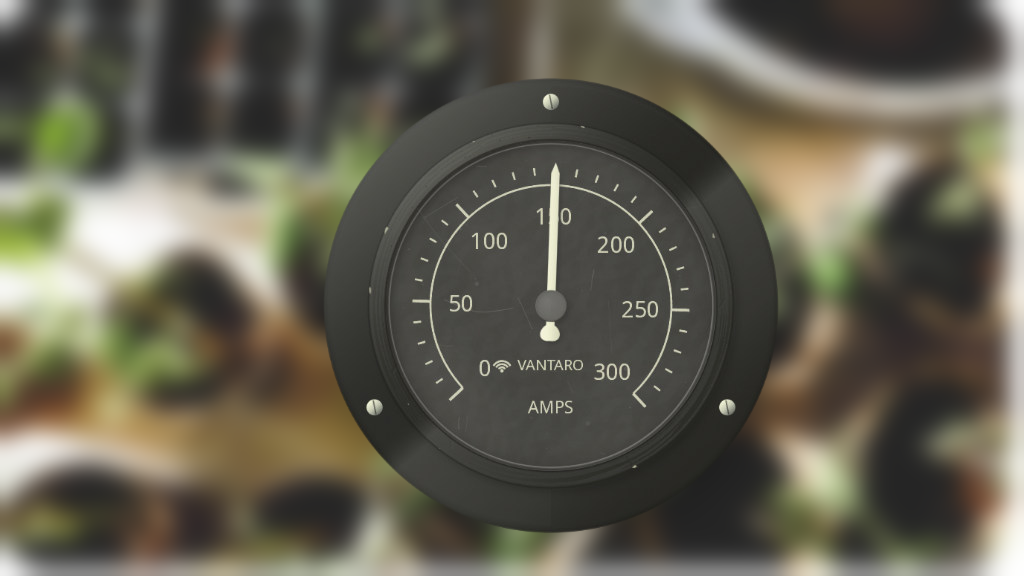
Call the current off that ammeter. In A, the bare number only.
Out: 150
